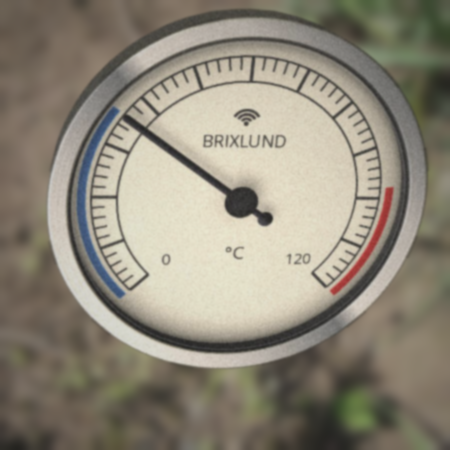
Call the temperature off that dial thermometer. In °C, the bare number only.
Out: 36
